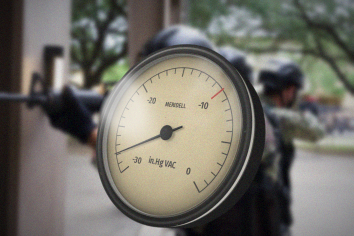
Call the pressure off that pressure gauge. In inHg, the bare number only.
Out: -28
